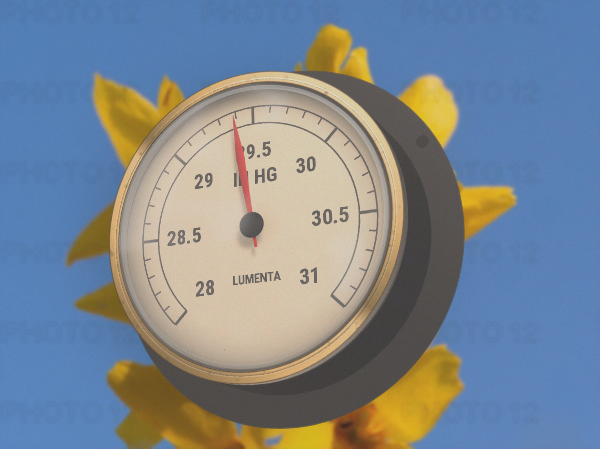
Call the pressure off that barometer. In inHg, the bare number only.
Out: 29.4
